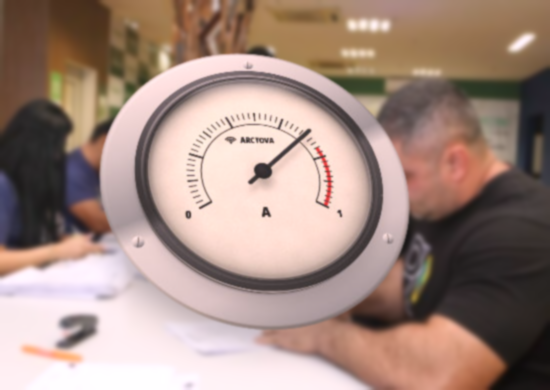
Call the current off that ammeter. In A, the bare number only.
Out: 0.7
